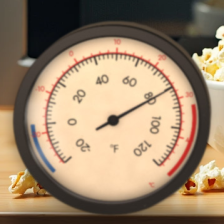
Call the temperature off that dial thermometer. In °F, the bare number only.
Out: 80
